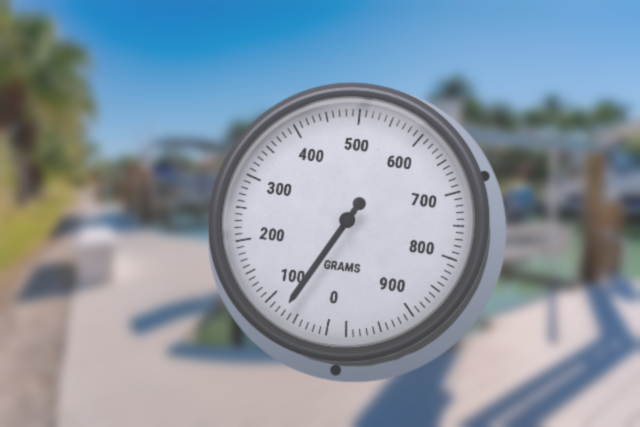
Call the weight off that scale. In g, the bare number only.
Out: 70
